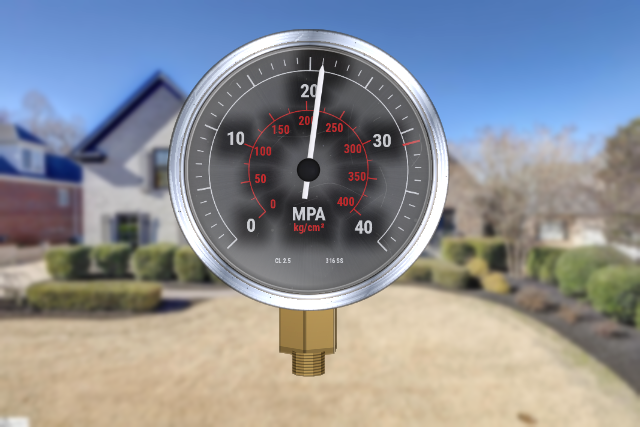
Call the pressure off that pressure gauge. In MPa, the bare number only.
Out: 21
